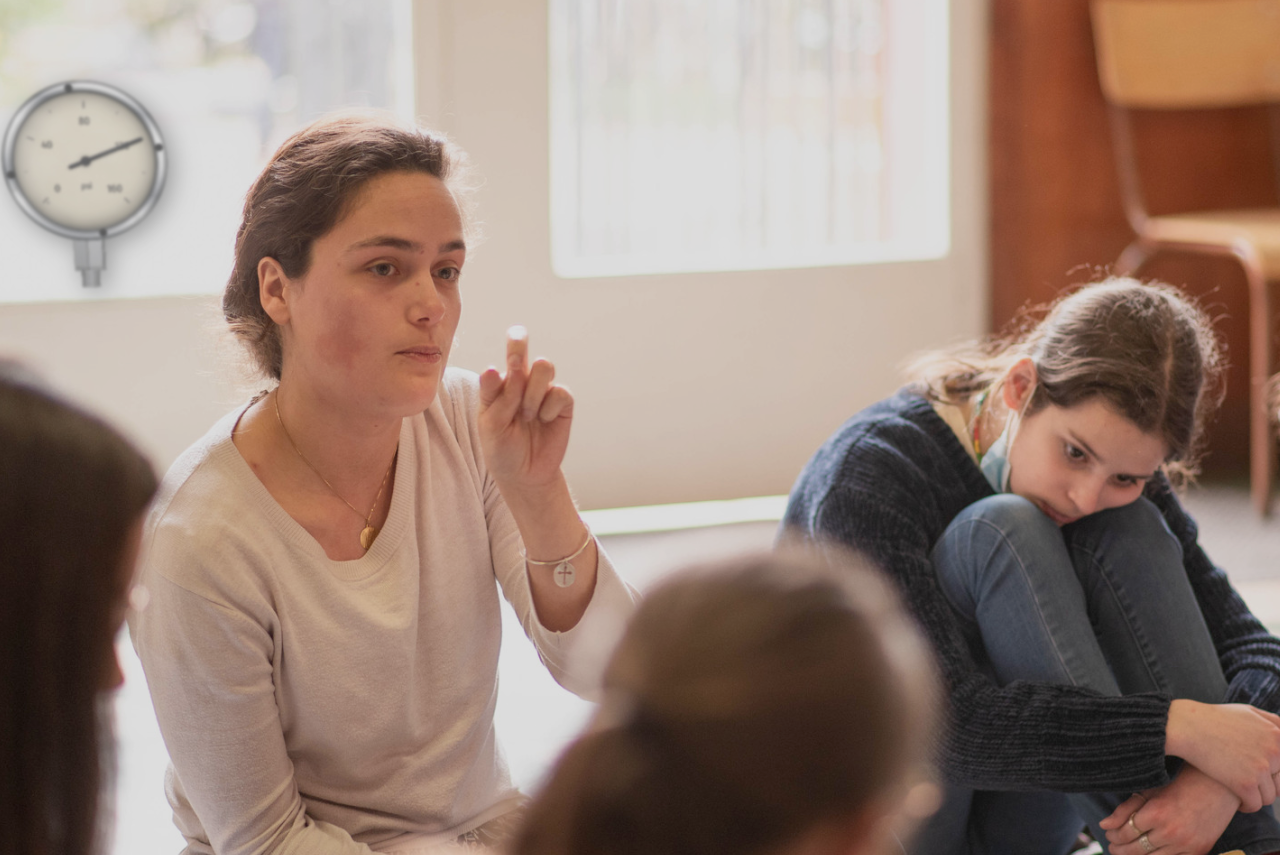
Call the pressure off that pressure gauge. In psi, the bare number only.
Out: 120
